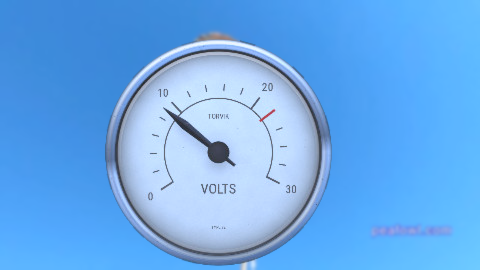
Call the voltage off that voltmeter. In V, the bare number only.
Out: 9
